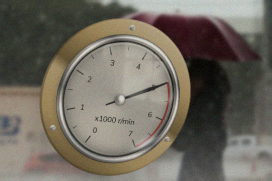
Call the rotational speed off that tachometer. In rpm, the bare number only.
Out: 5000
